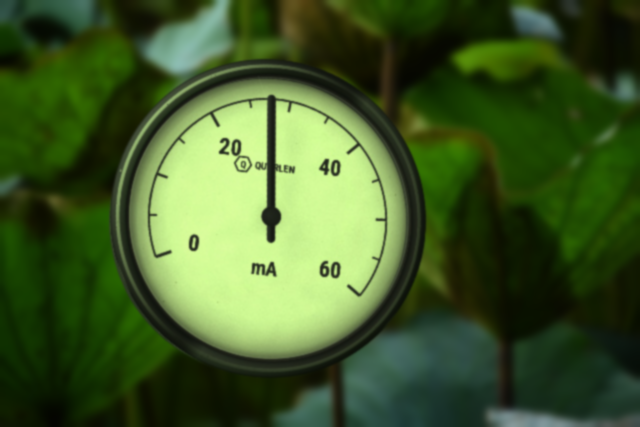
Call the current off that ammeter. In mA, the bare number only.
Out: 27.5
